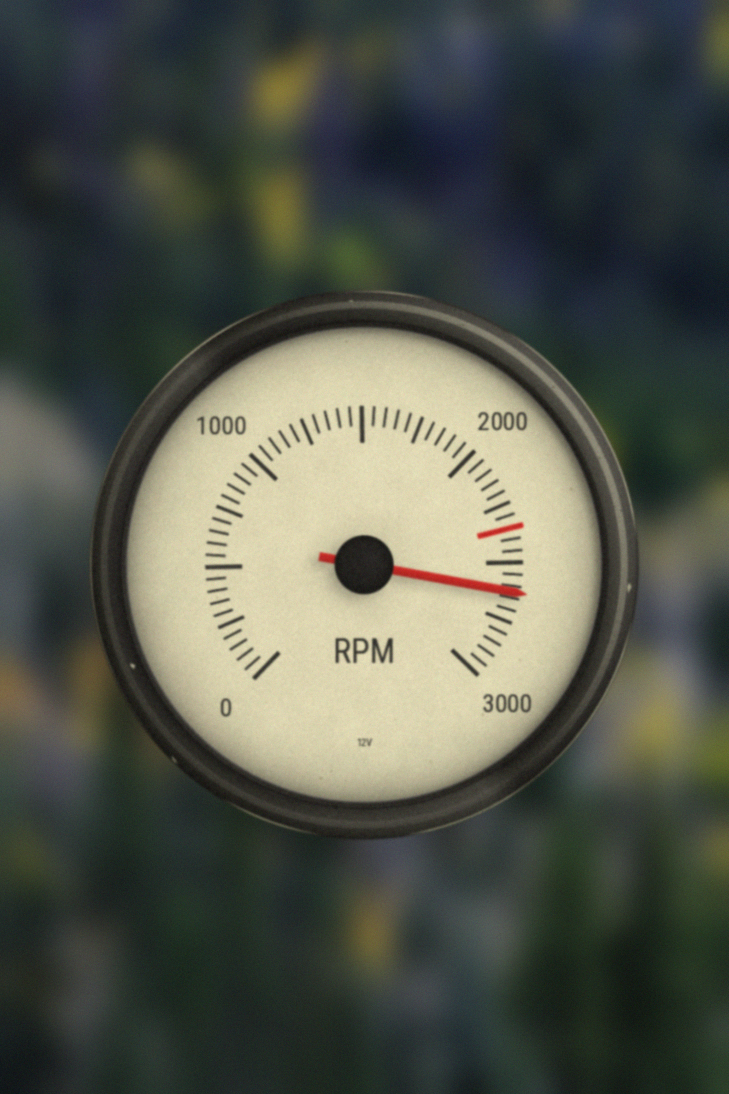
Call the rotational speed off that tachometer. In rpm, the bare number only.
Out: 2625
